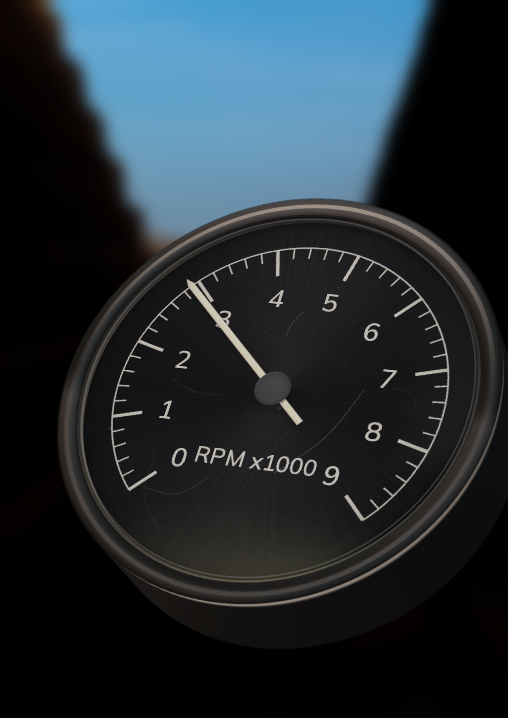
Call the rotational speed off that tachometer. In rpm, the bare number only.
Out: 2900
